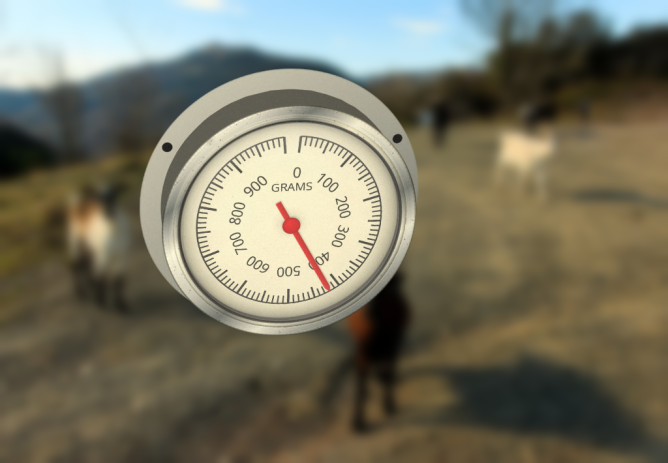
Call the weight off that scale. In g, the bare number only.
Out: 420
